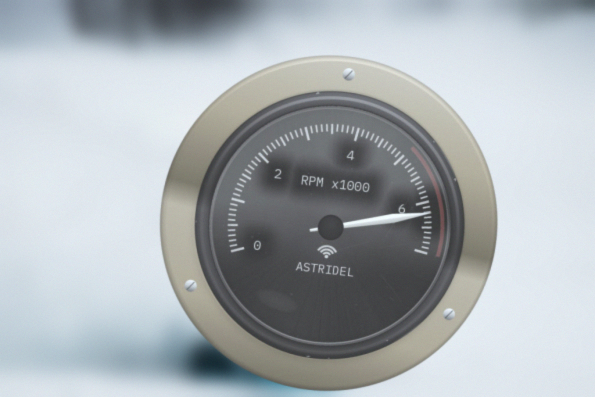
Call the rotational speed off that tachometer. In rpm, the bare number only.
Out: 6200
